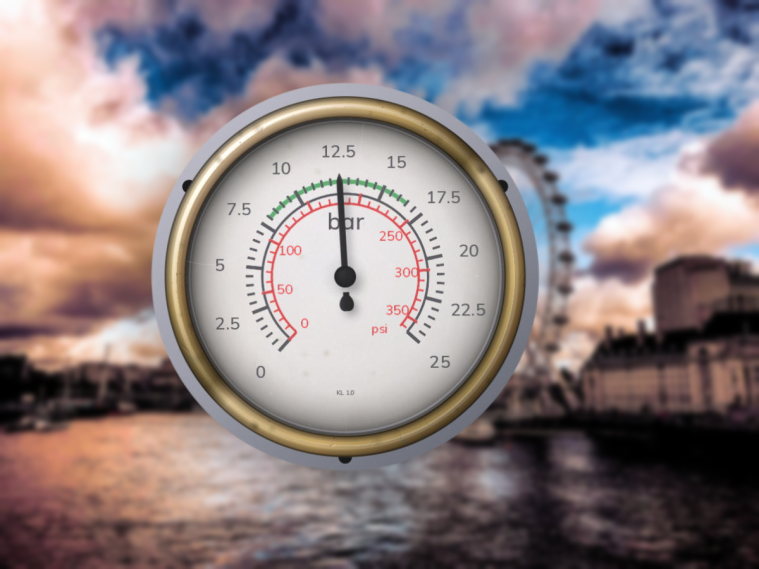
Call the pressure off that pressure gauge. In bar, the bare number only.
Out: 12.5
